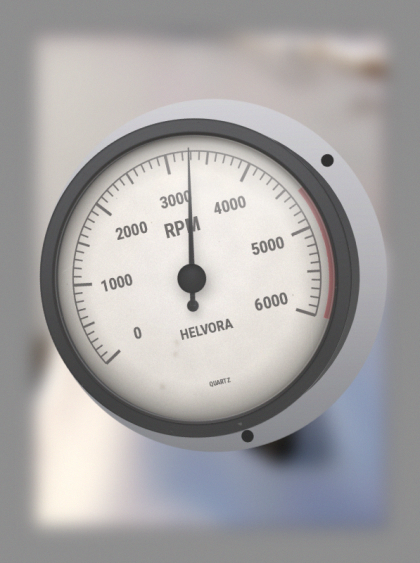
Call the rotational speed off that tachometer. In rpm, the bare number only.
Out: 3300
